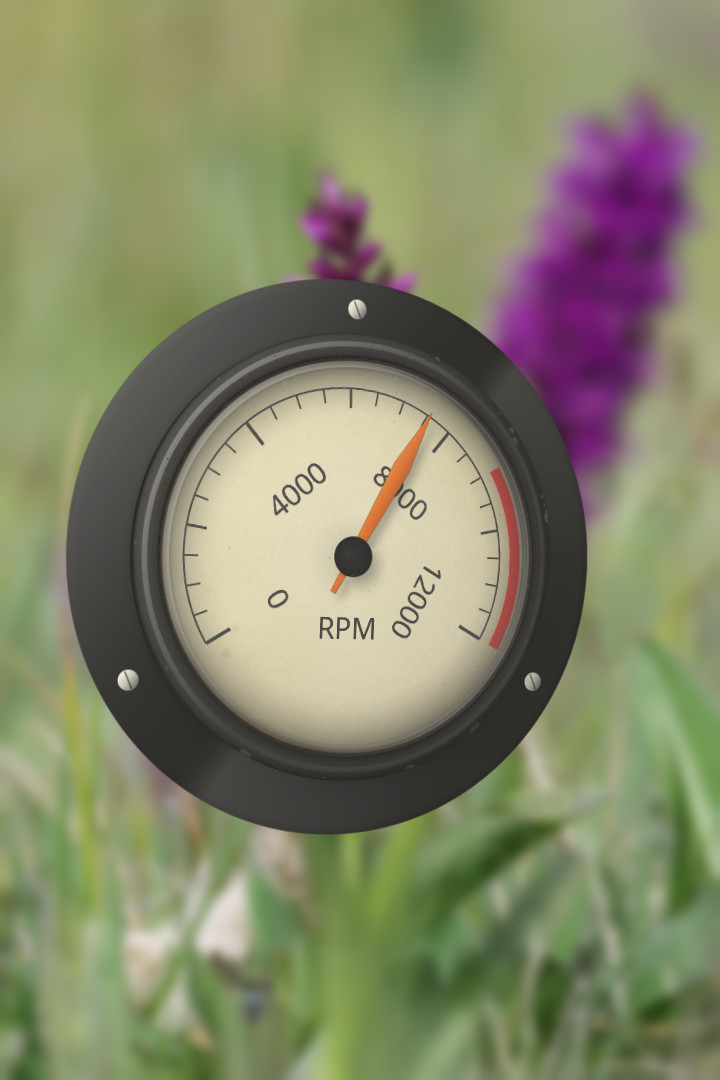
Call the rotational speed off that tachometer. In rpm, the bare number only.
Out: 7500
